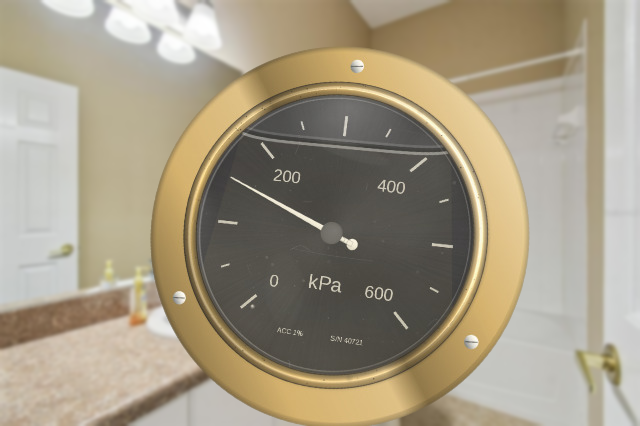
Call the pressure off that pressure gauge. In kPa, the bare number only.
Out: 150
